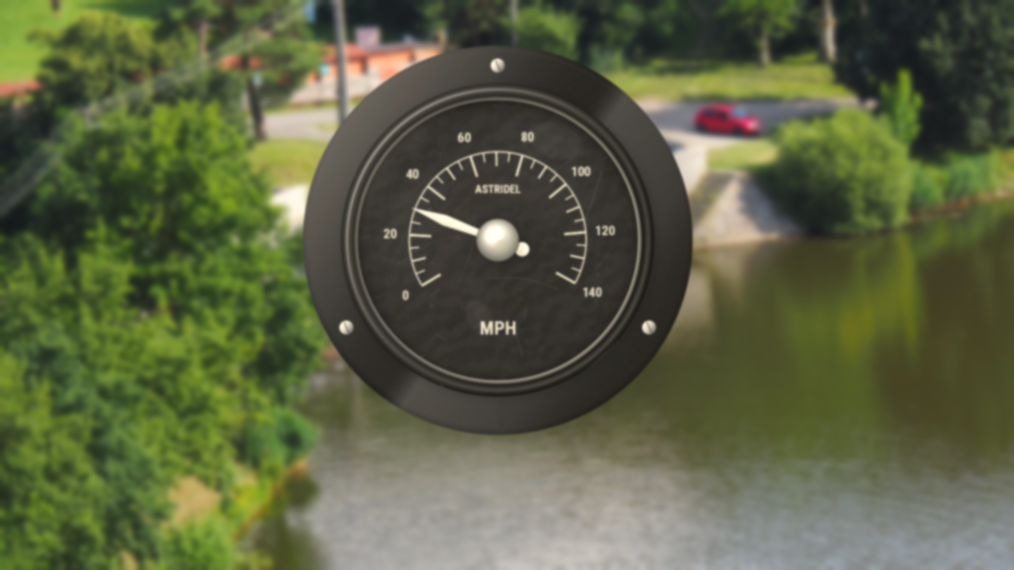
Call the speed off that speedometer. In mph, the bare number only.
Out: 30
